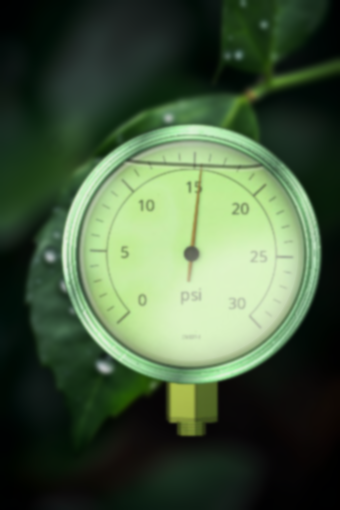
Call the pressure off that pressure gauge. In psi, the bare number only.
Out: 15.5
